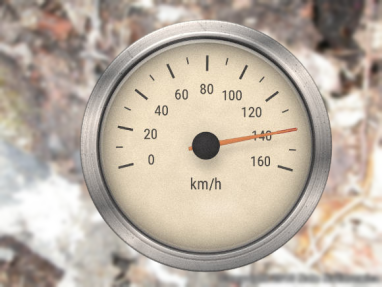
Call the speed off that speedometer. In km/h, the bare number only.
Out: 140
